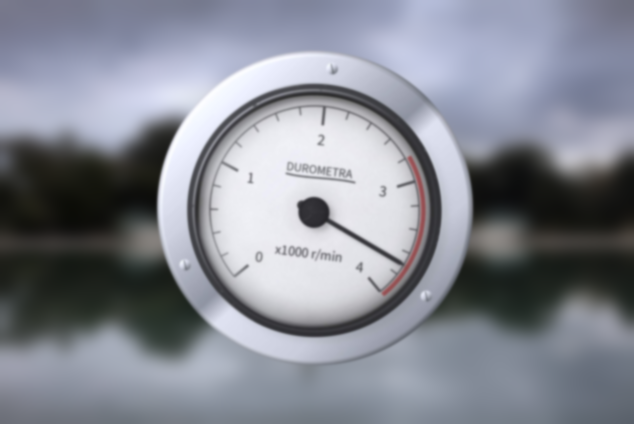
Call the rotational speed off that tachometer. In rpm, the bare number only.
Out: 3700
